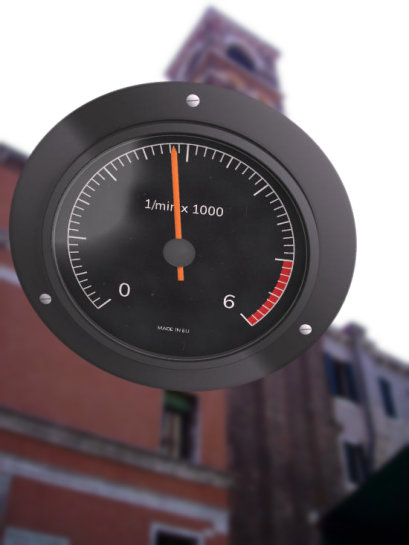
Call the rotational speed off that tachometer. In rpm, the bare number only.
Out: 2850
